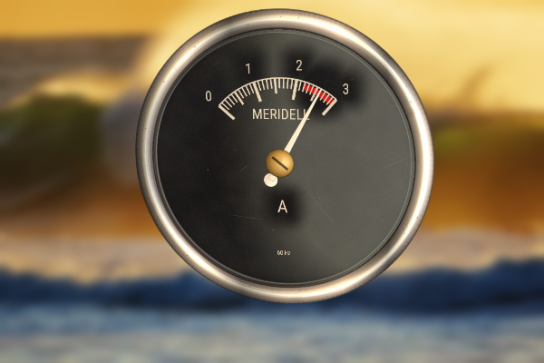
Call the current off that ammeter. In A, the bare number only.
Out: 2.6
